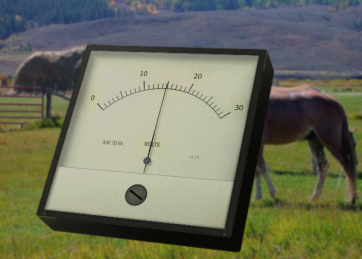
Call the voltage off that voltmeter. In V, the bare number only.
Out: 15
